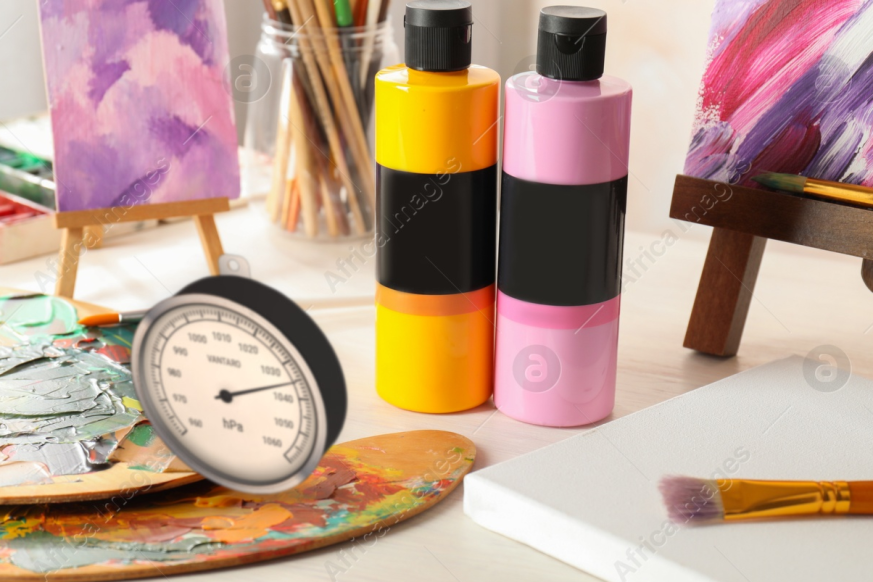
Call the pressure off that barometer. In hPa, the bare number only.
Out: 1035
